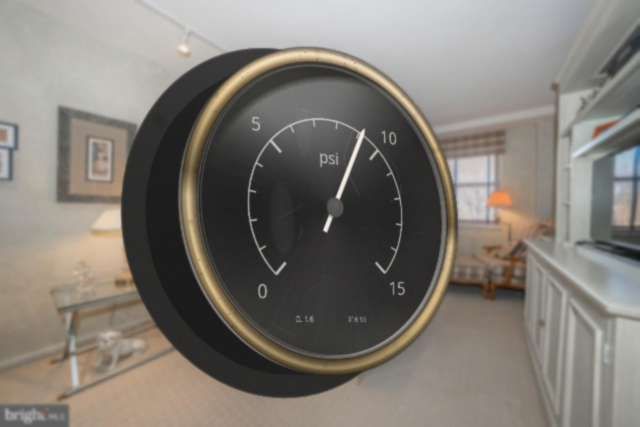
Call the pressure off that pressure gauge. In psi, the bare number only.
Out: 9
